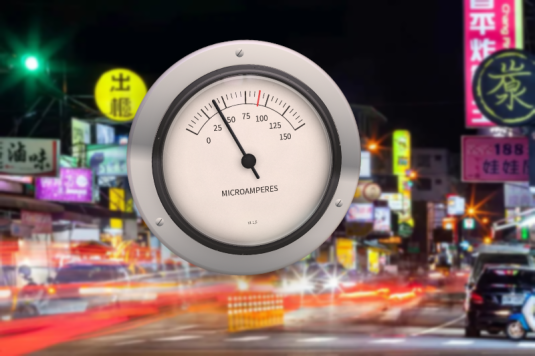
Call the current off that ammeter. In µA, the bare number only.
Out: 40
